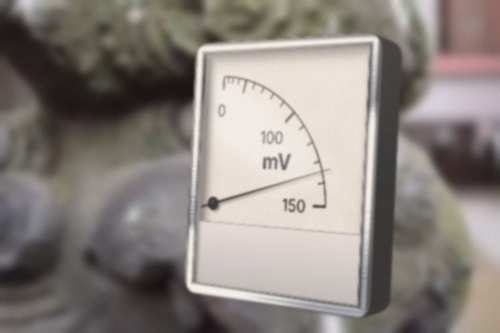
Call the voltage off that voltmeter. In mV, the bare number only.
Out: 135
